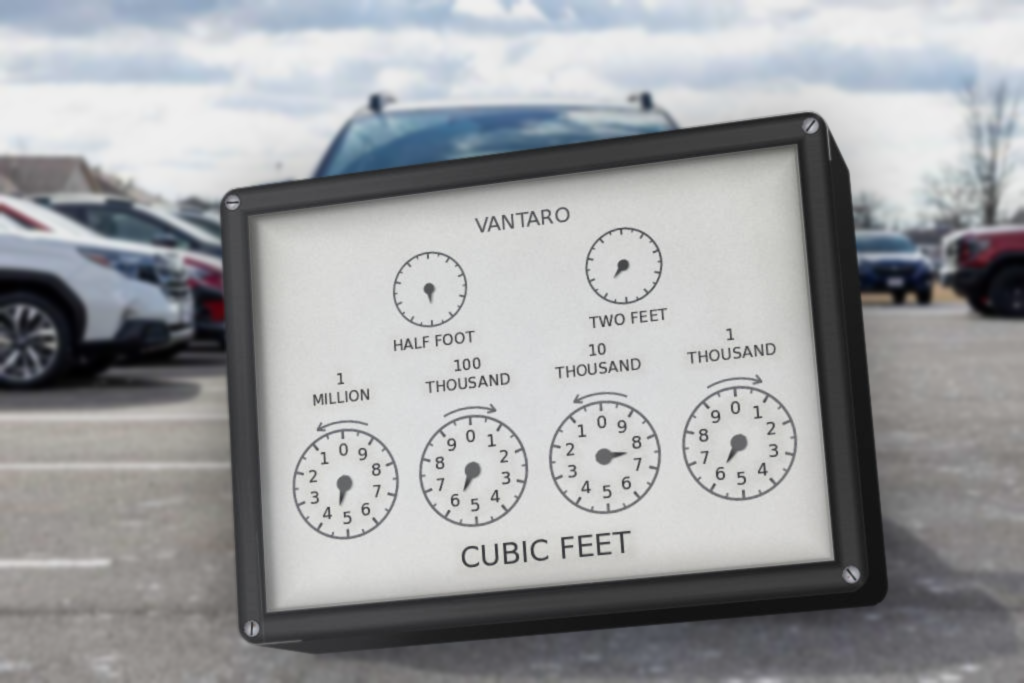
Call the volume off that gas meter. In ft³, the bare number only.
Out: 457600
